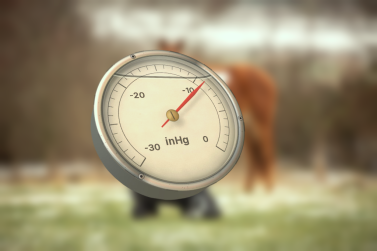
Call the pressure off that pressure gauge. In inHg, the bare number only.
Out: -9
